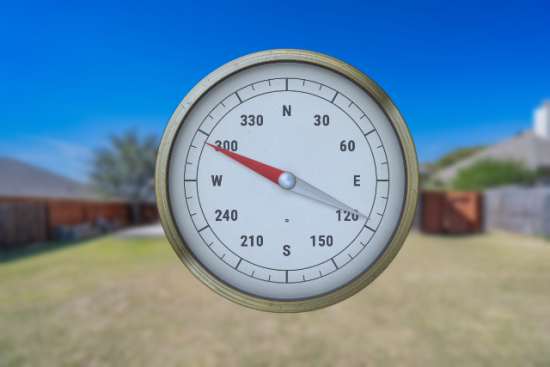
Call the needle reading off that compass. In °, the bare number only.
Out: 295
